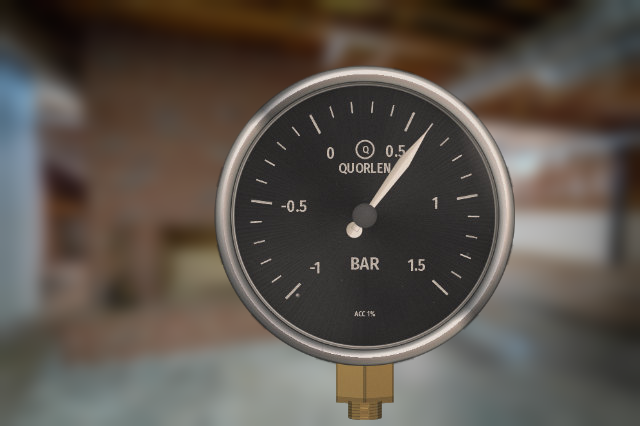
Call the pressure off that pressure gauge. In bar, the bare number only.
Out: 0.6
